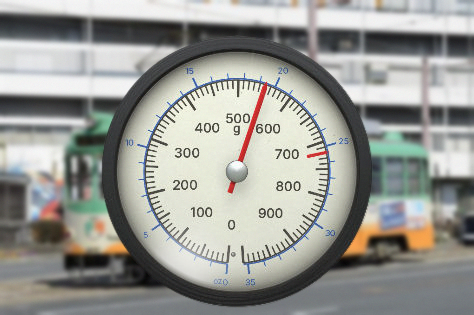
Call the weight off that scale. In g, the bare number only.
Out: 550
